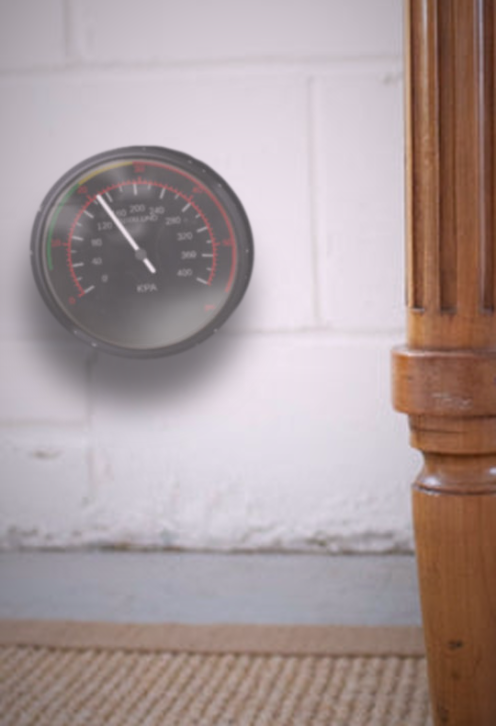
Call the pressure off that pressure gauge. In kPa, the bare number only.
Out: 150
